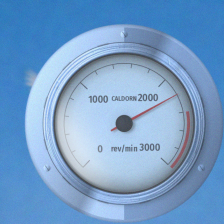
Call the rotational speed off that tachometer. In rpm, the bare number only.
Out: 2200
